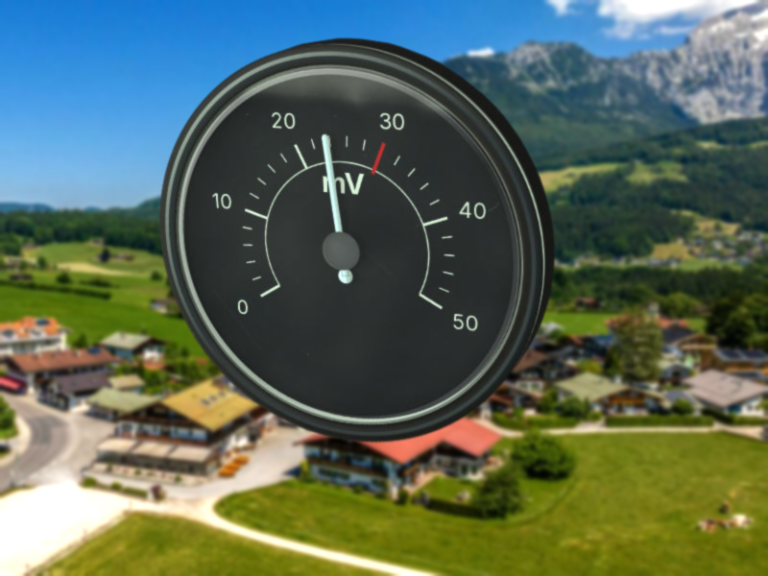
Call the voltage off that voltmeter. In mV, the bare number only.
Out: 24
